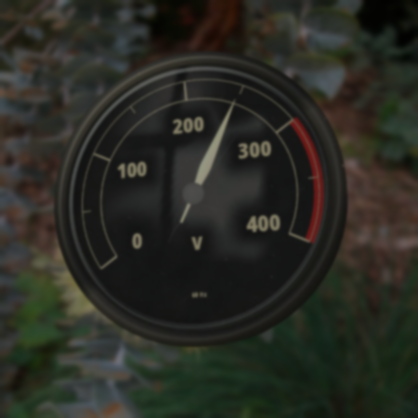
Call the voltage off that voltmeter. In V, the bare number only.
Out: 250
